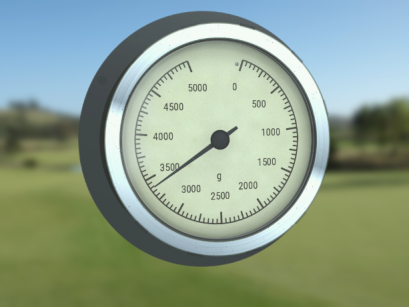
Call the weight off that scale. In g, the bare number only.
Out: 3400
